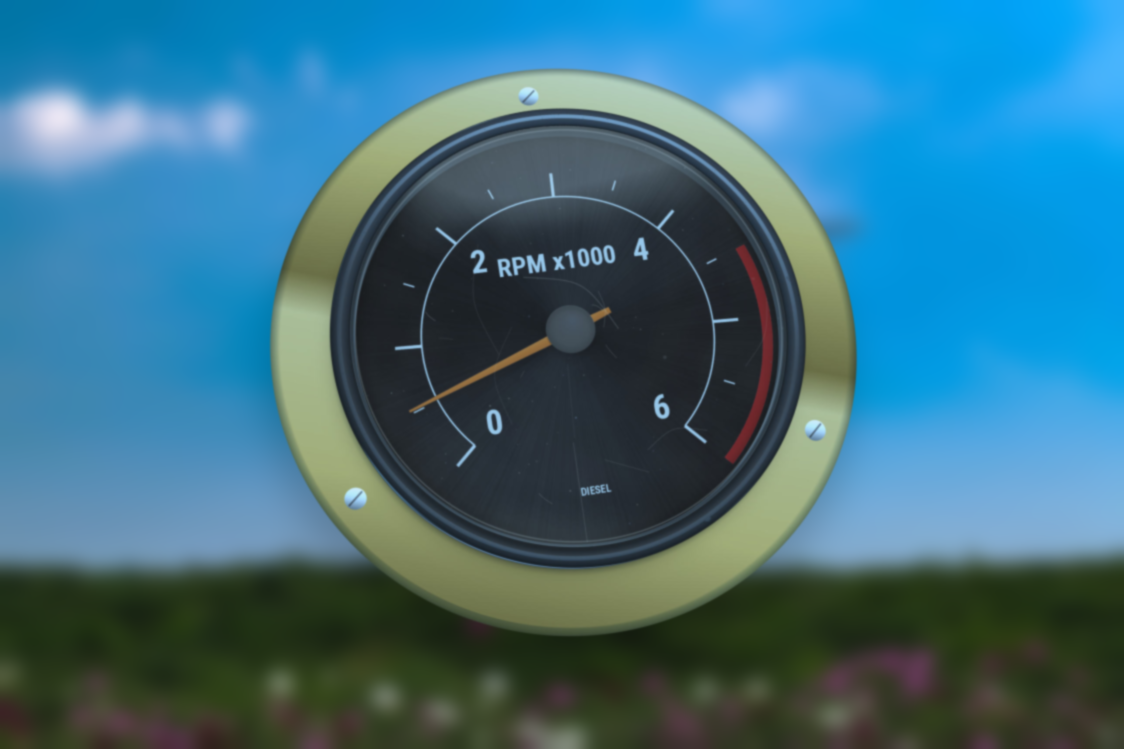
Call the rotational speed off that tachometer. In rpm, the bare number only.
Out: 500
